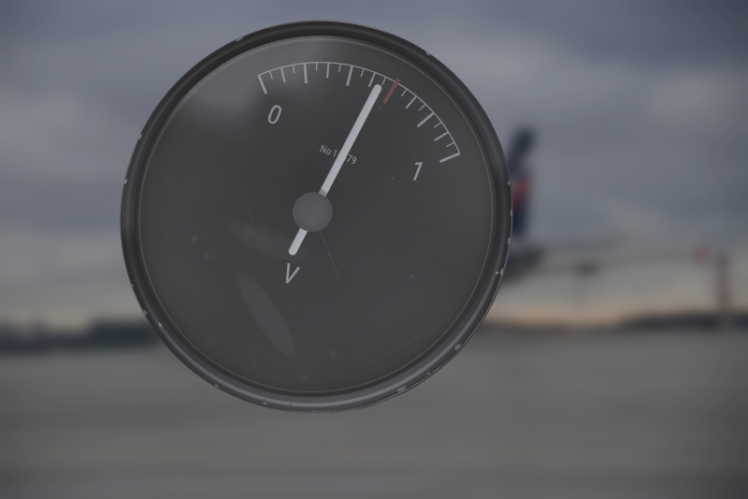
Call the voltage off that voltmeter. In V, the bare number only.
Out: 0.55
